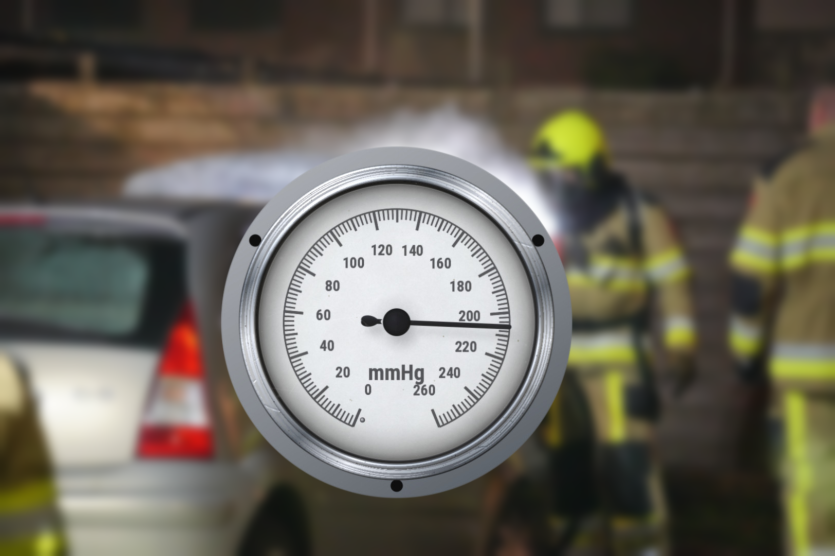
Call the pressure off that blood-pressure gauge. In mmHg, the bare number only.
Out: 206
